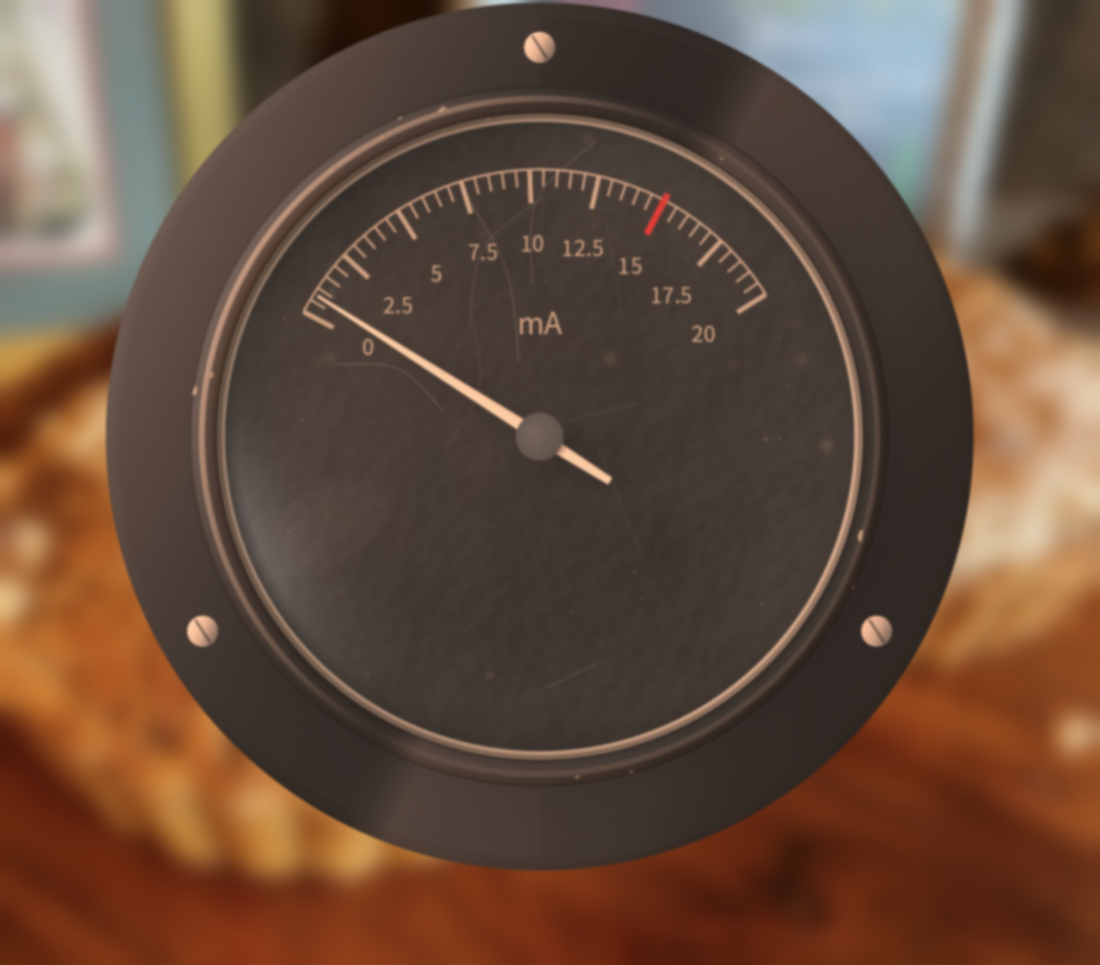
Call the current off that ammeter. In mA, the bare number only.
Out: 0.75
